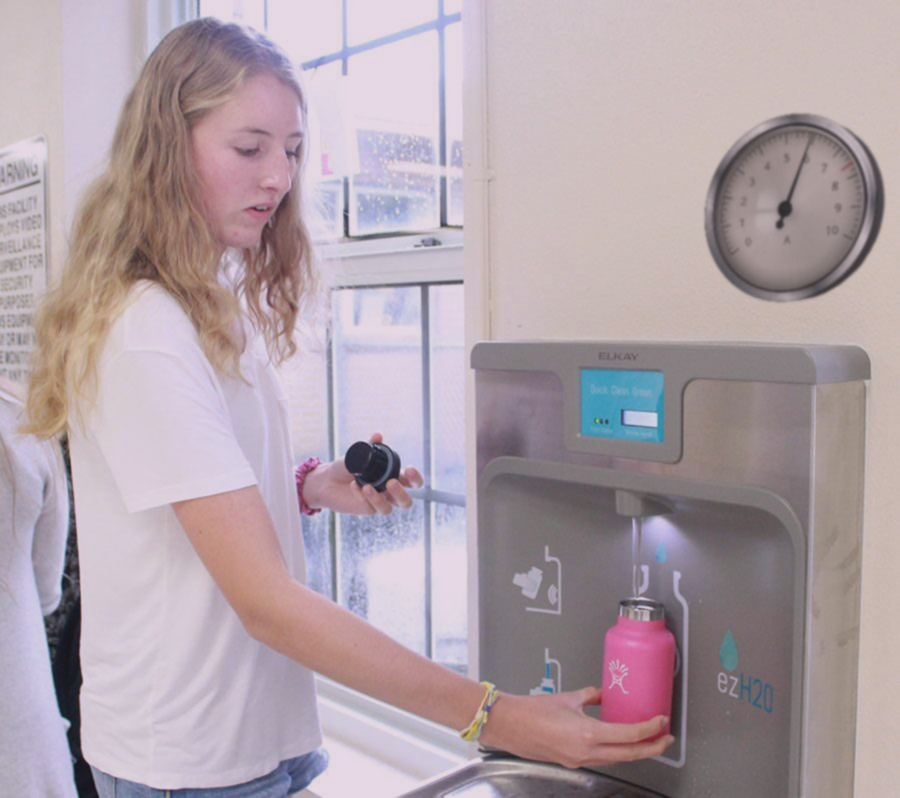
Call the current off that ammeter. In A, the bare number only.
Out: 6
